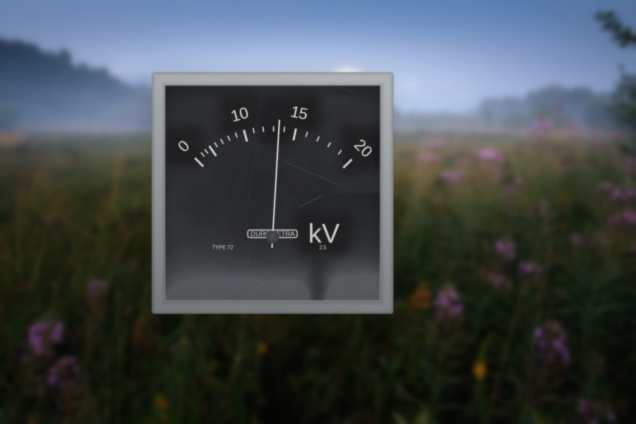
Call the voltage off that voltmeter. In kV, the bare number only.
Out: 13.5
